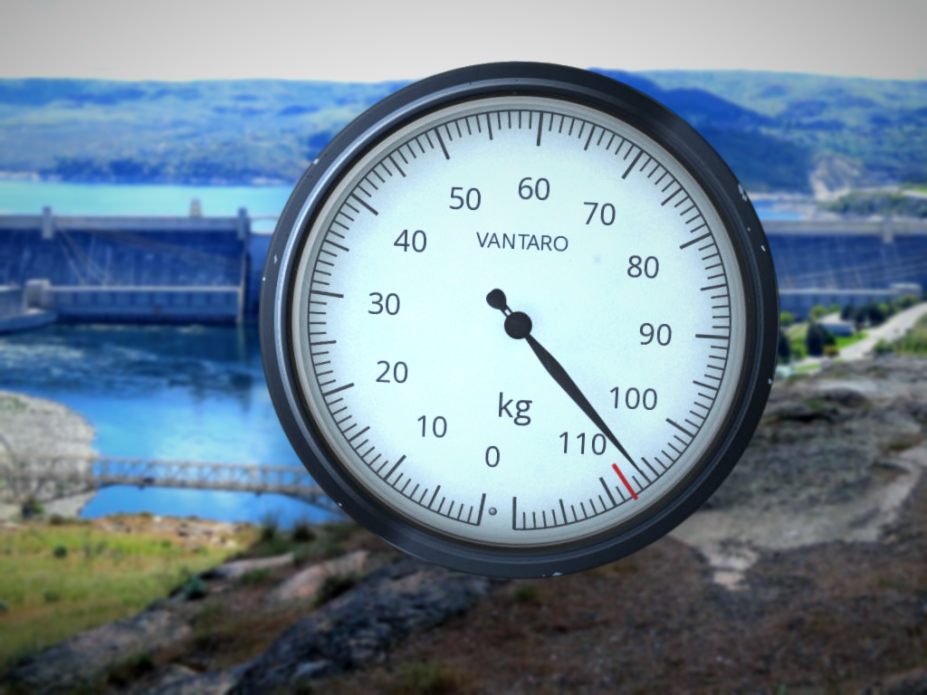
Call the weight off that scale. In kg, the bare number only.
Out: 106
